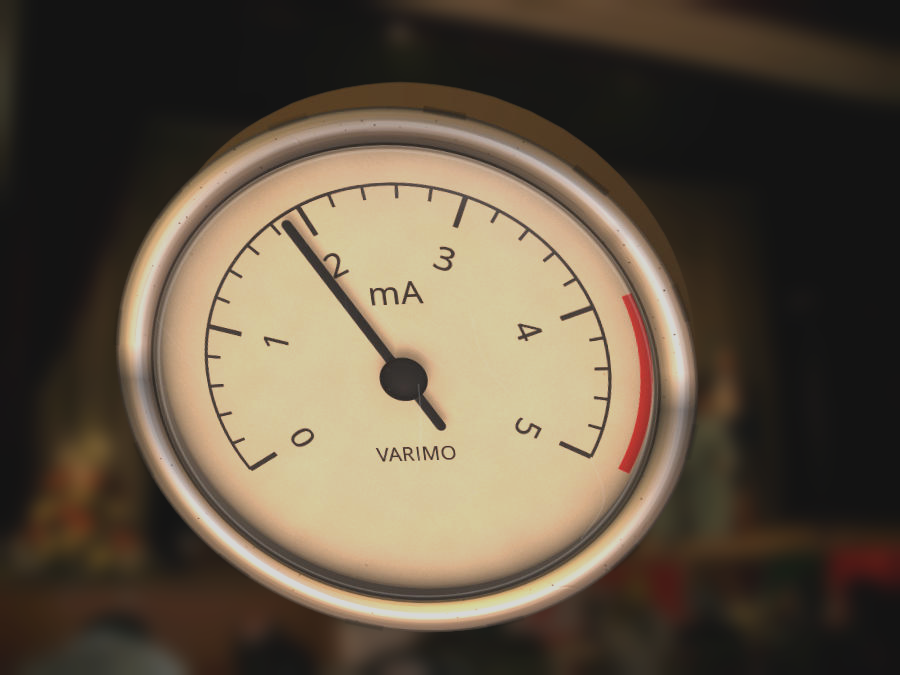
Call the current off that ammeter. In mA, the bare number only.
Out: 1.9
